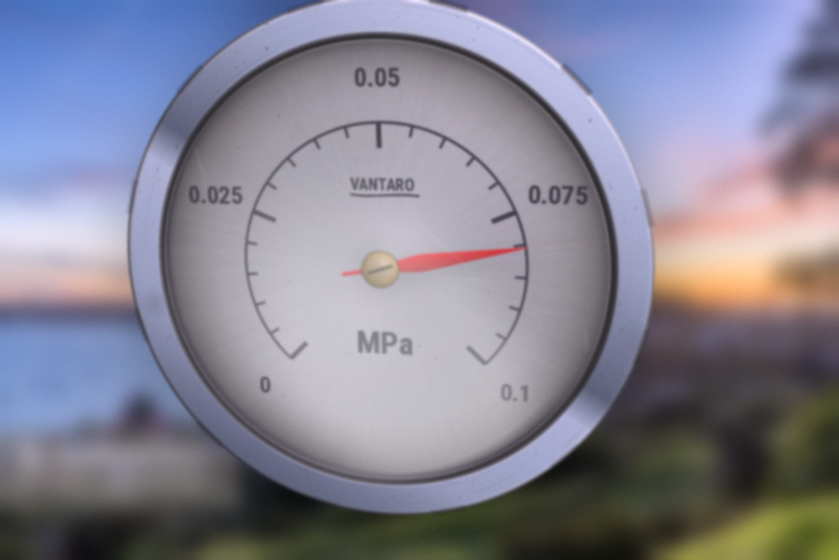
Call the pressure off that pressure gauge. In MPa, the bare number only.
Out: 0.08
